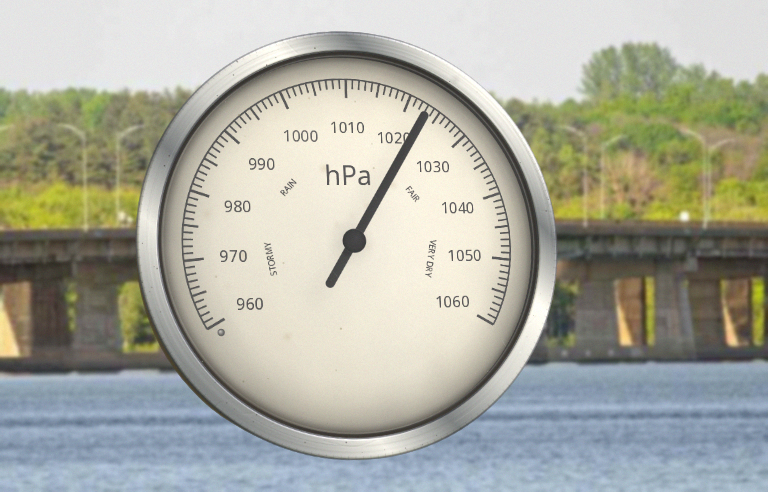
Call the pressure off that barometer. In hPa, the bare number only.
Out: 1023
